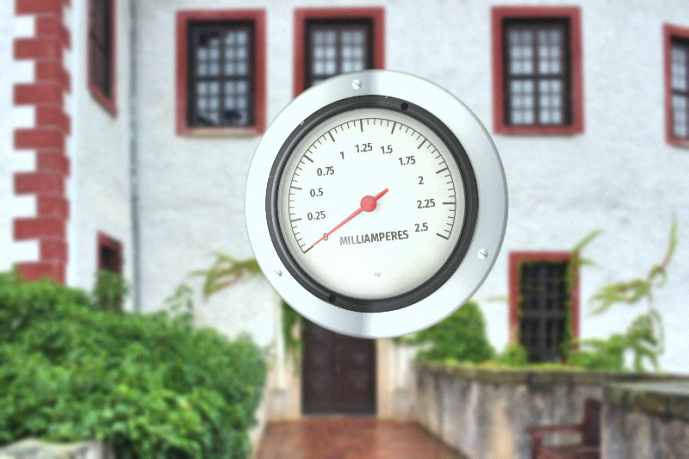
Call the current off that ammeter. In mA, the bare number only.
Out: 0
